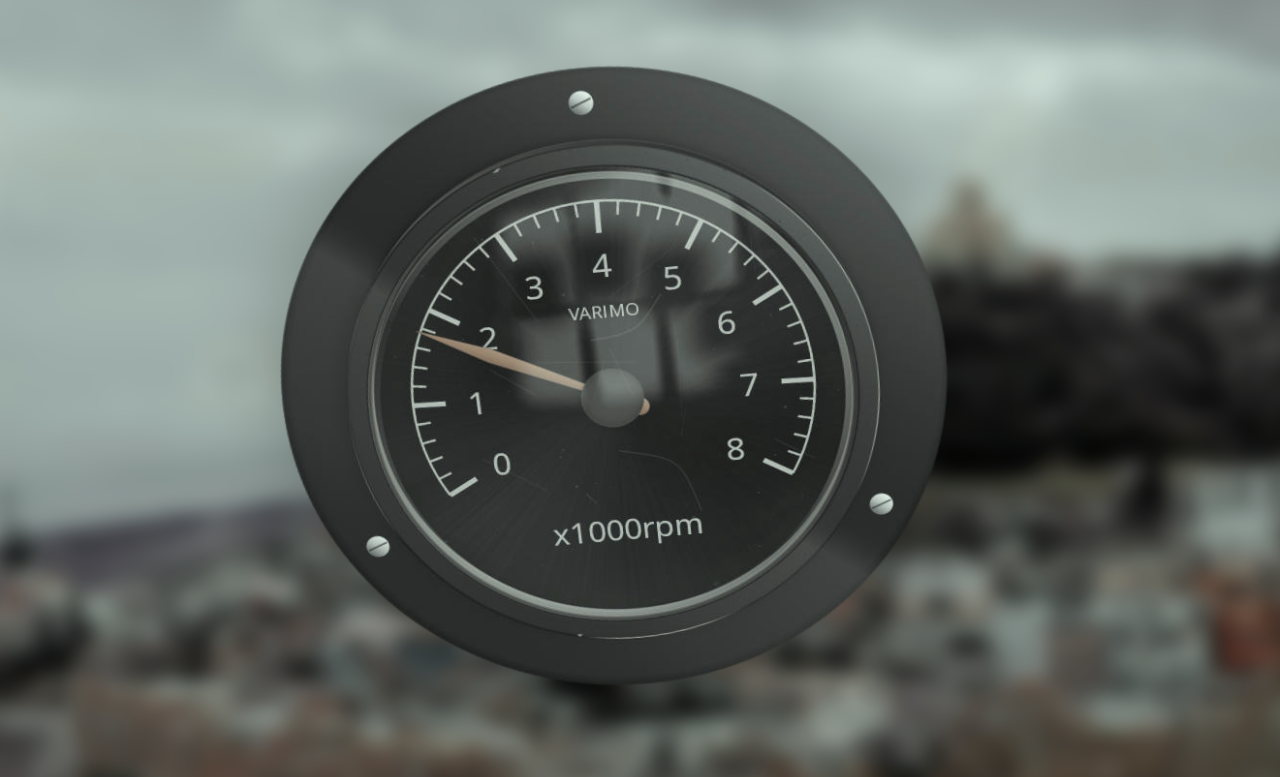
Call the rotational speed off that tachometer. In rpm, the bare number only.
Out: 1800
